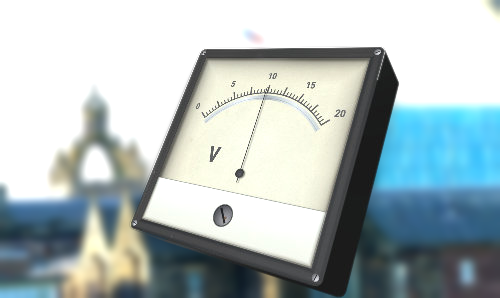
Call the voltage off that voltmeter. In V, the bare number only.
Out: 10
